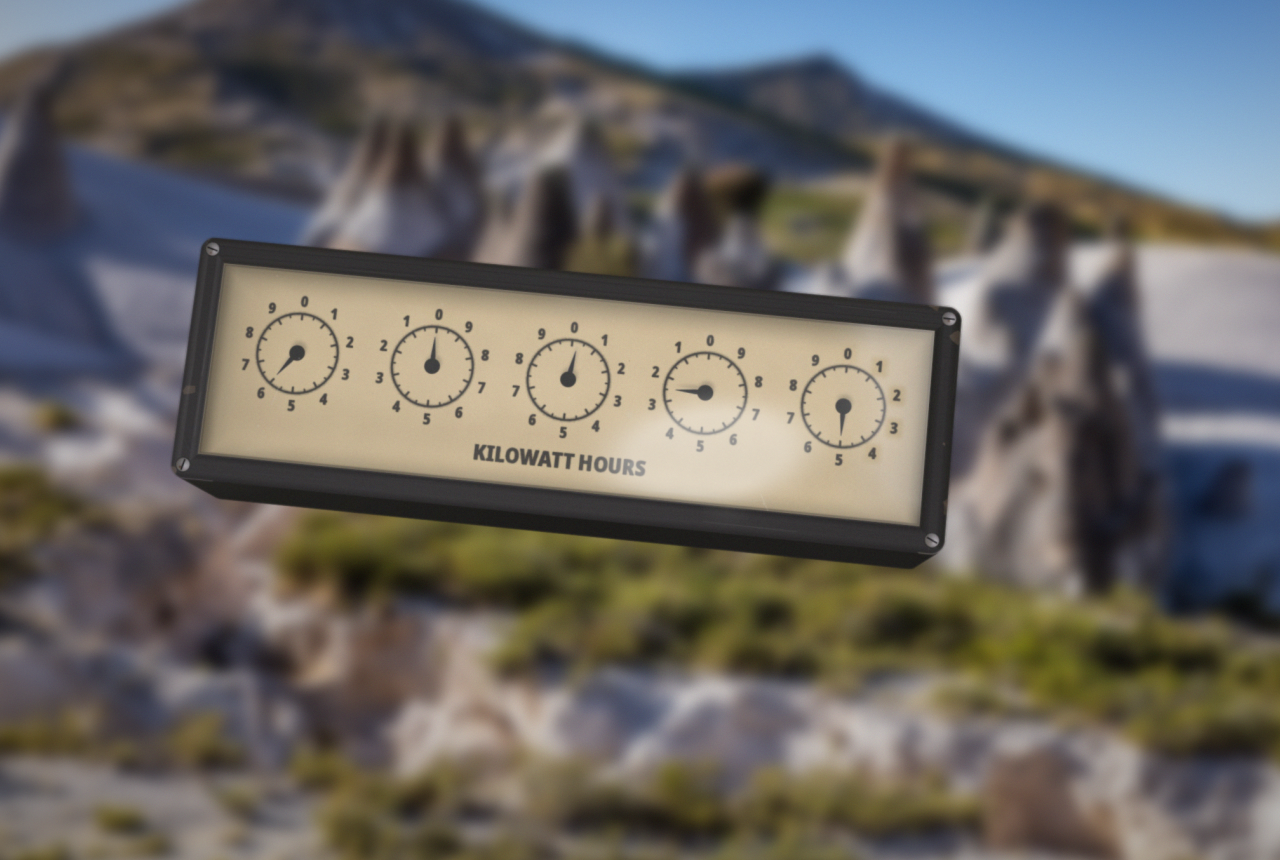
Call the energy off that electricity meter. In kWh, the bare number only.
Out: 60025
